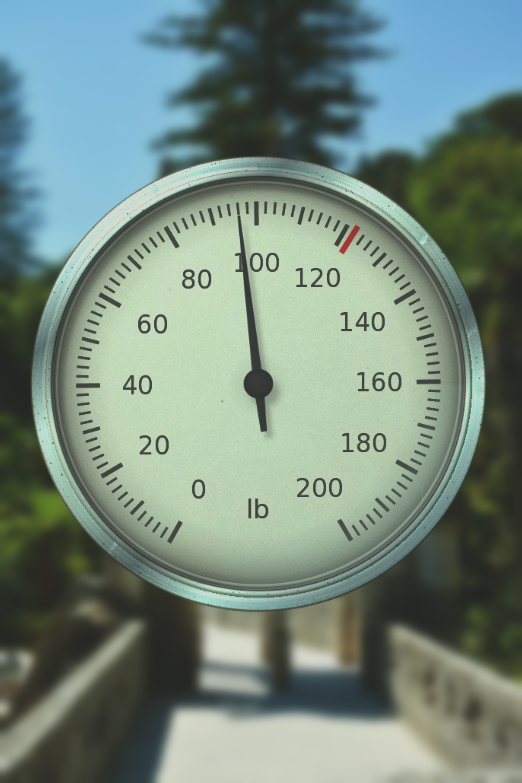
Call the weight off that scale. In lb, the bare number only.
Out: 96
